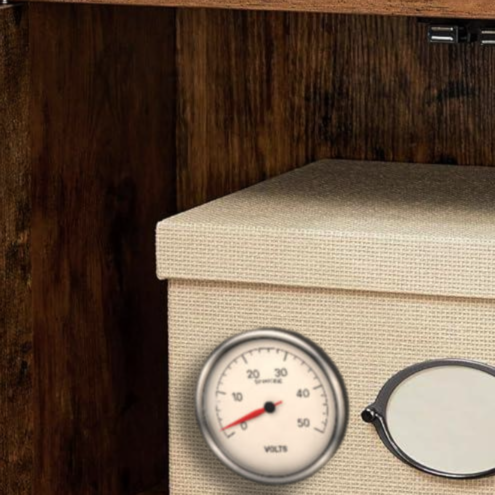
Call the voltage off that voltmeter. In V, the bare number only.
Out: 2
